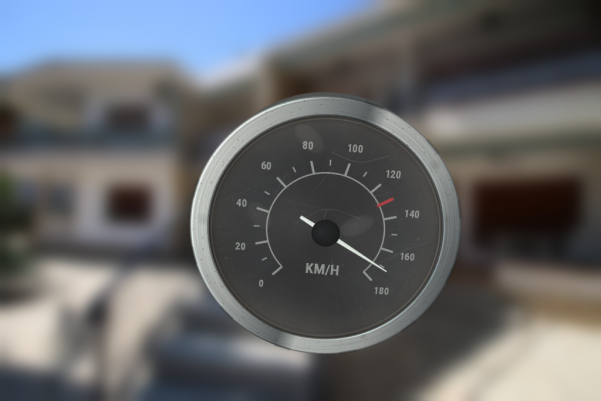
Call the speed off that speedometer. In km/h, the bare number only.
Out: 170
